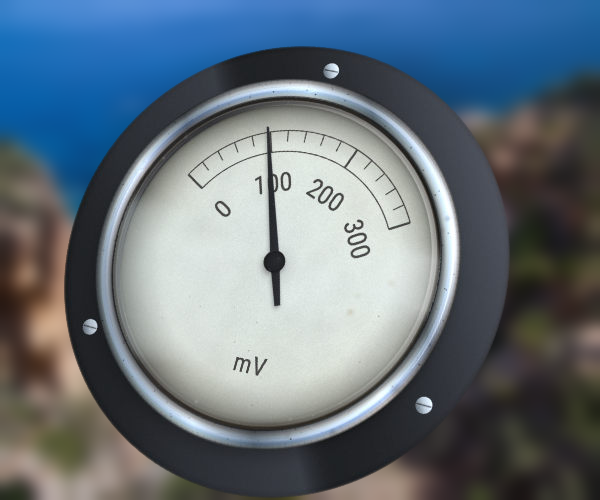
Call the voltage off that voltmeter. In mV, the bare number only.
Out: 100
